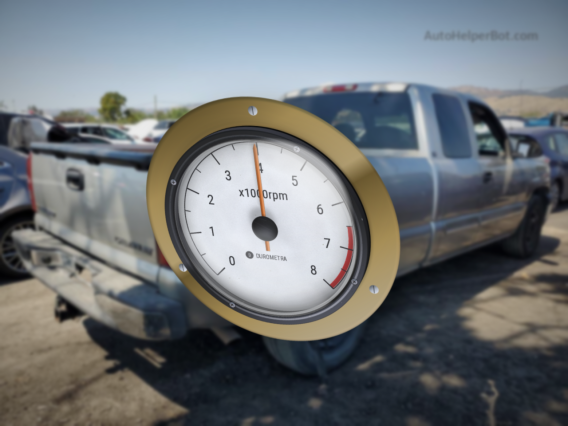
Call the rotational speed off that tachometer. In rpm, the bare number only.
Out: 4000
